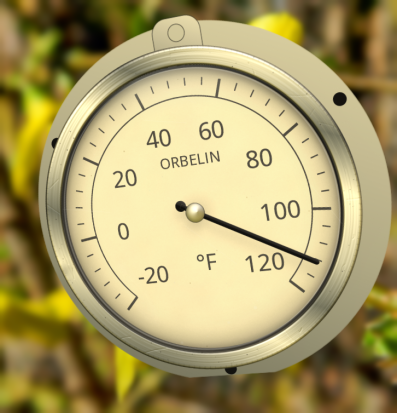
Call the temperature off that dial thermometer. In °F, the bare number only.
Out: 112
